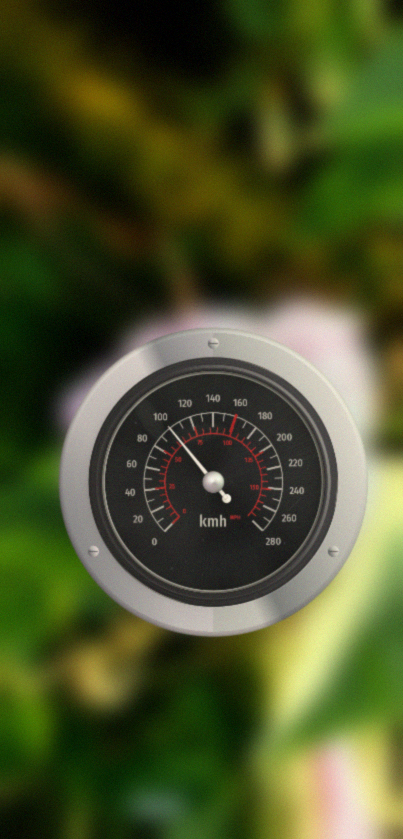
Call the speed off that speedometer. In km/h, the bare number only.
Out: 100
